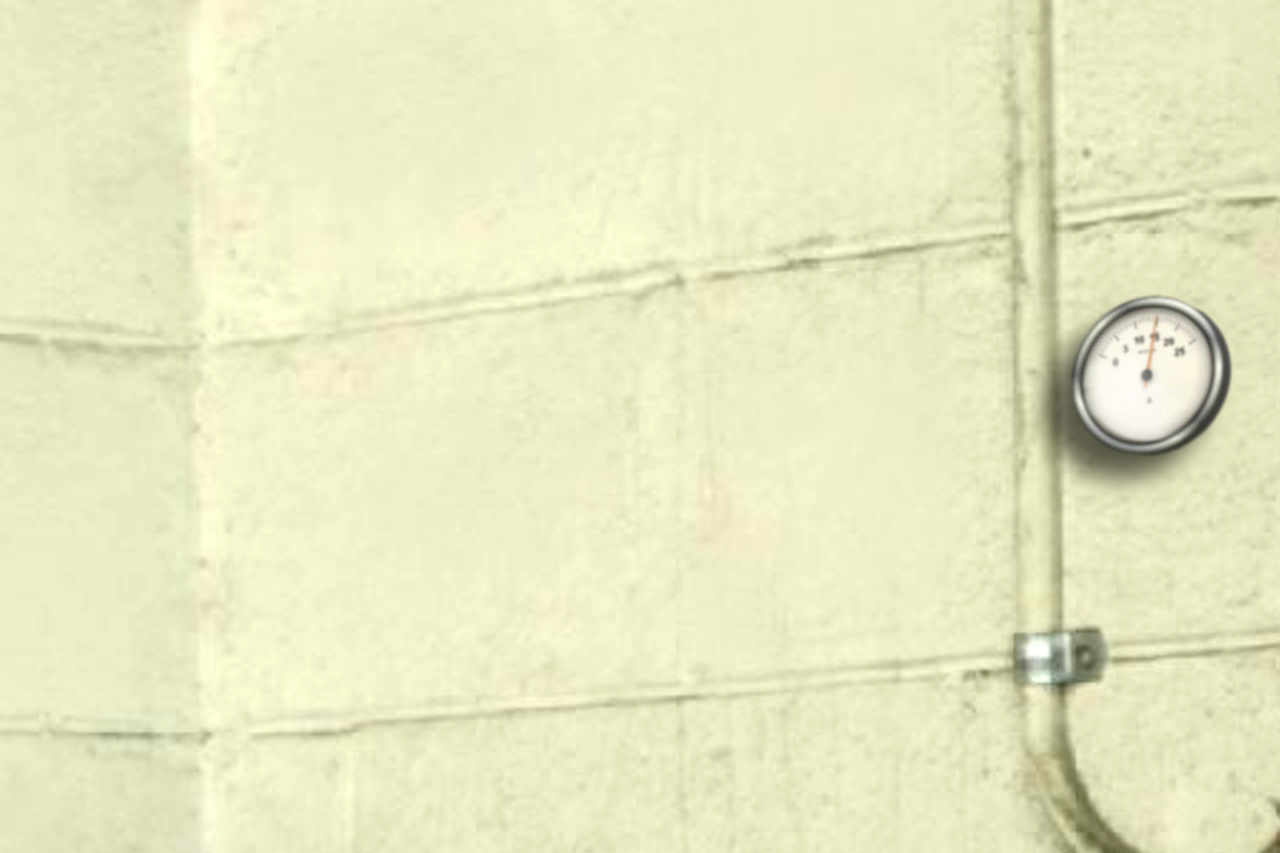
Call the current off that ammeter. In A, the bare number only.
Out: 15
